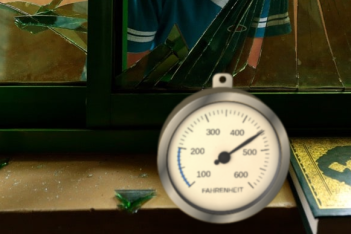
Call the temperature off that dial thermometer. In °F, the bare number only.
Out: 450
